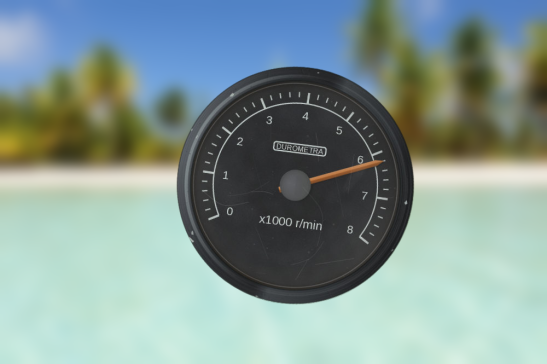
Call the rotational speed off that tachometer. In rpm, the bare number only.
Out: 6200
